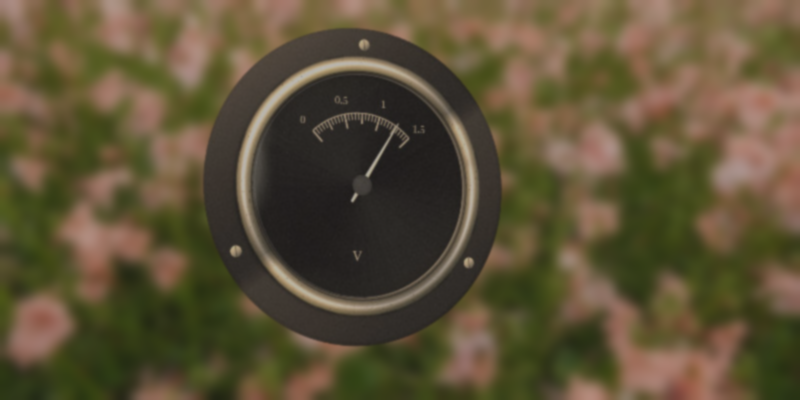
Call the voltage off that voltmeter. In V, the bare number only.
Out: 1.25
